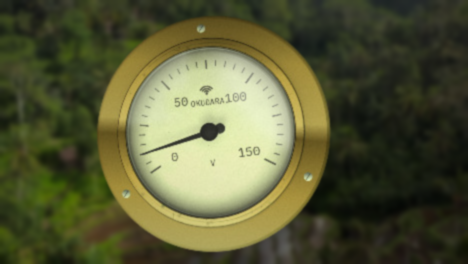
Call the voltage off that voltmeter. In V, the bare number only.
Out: 10
